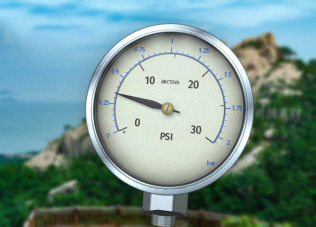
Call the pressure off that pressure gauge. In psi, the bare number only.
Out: 5
